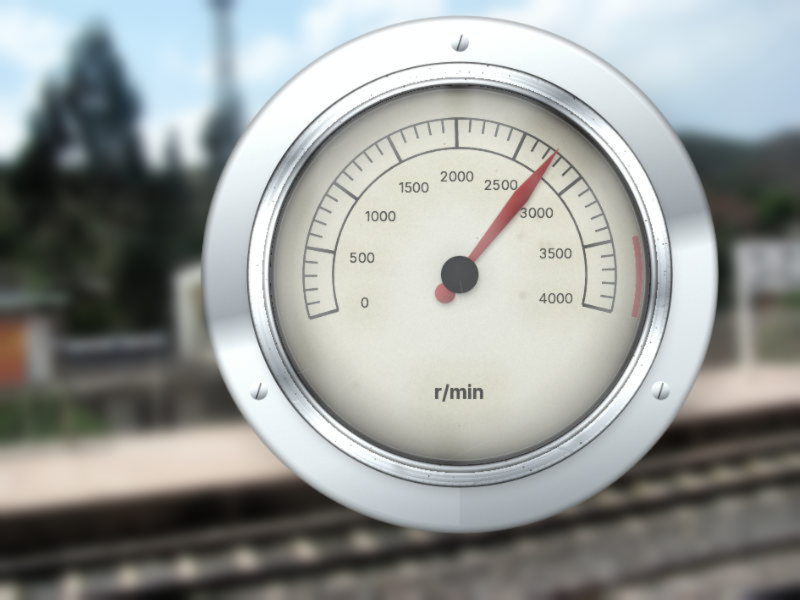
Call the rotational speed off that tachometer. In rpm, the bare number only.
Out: 2750
